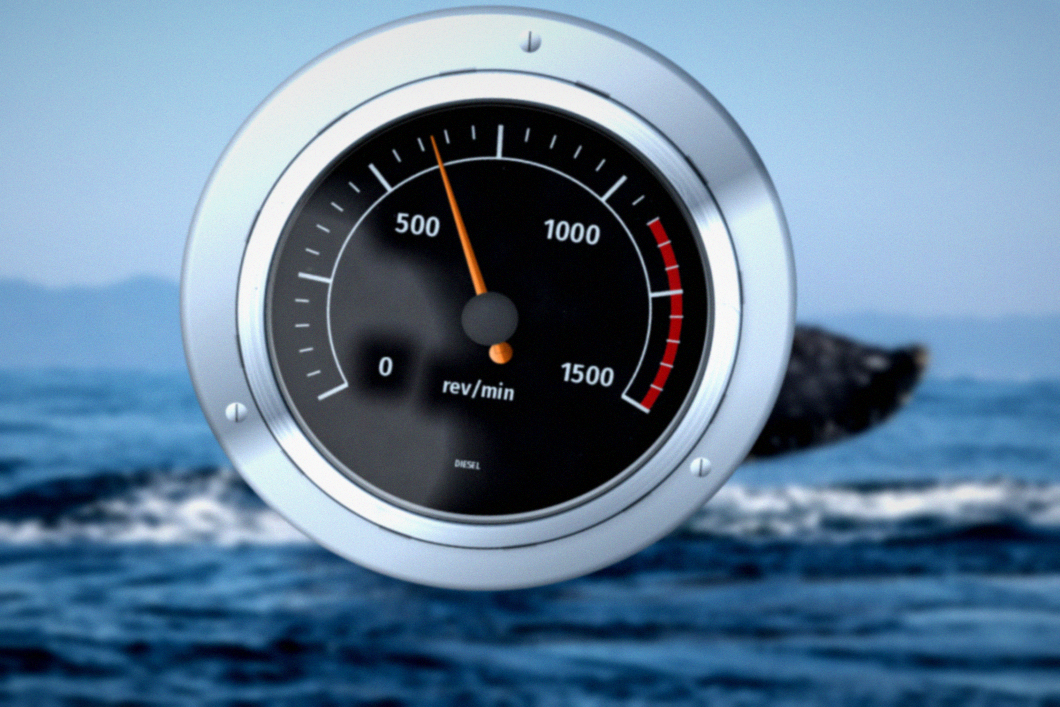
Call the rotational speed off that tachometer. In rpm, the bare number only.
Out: 625
